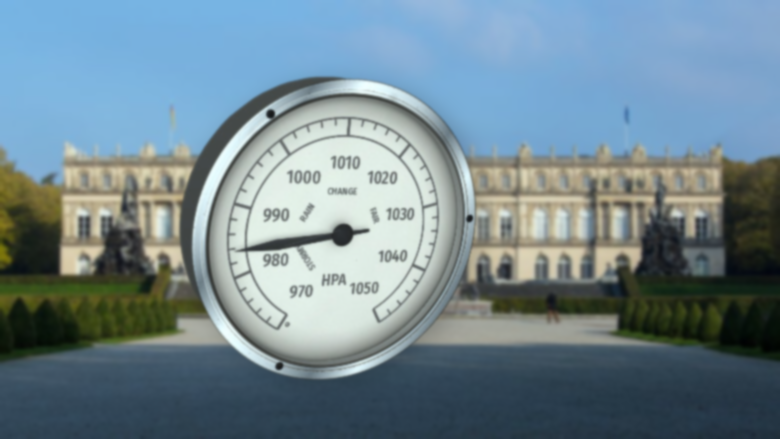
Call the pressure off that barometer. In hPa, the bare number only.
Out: 984
